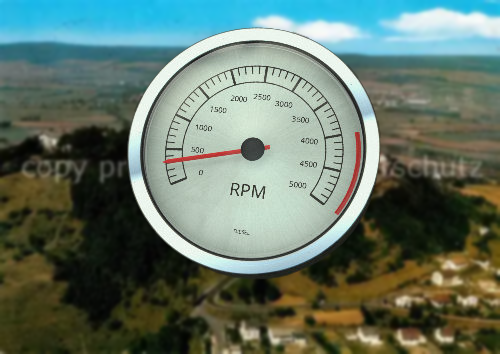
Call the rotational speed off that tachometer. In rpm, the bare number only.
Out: 300
